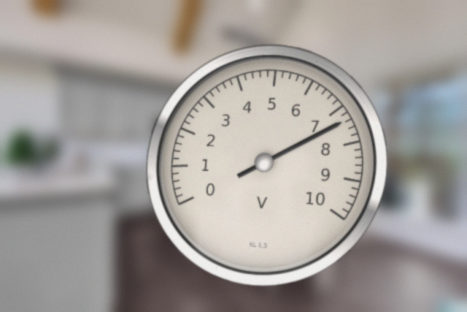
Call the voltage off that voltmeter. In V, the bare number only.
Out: 7.4
